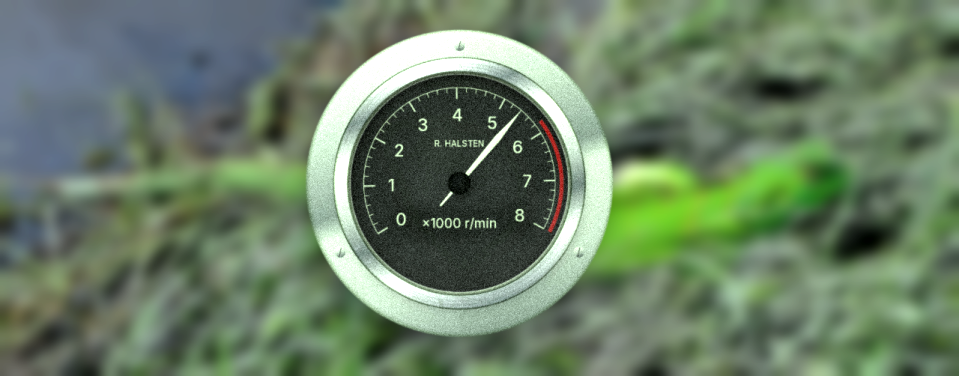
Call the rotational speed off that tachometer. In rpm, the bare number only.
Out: 5400
